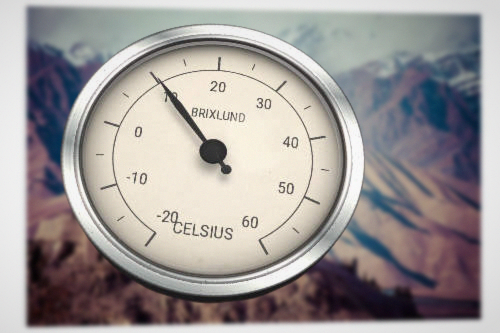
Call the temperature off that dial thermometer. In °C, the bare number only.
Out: 10
